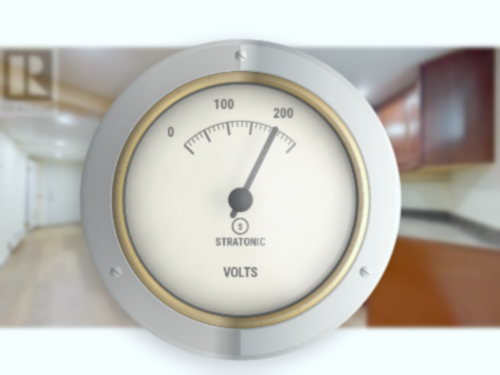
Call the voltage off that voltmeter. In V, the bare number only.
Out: 200
